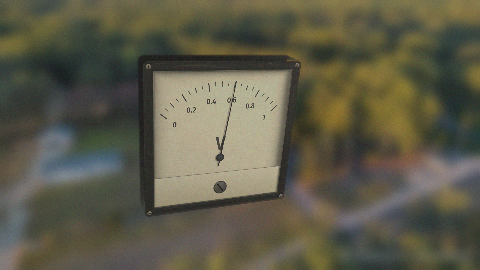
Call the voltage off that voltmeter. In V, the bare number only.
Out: 0.6
